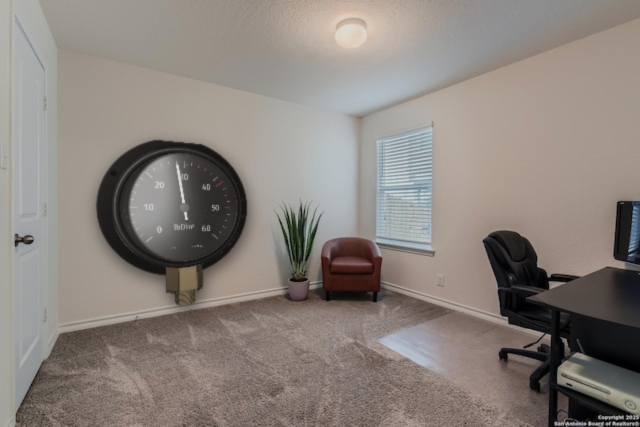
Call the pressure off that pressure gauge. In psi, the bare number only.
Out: 28
